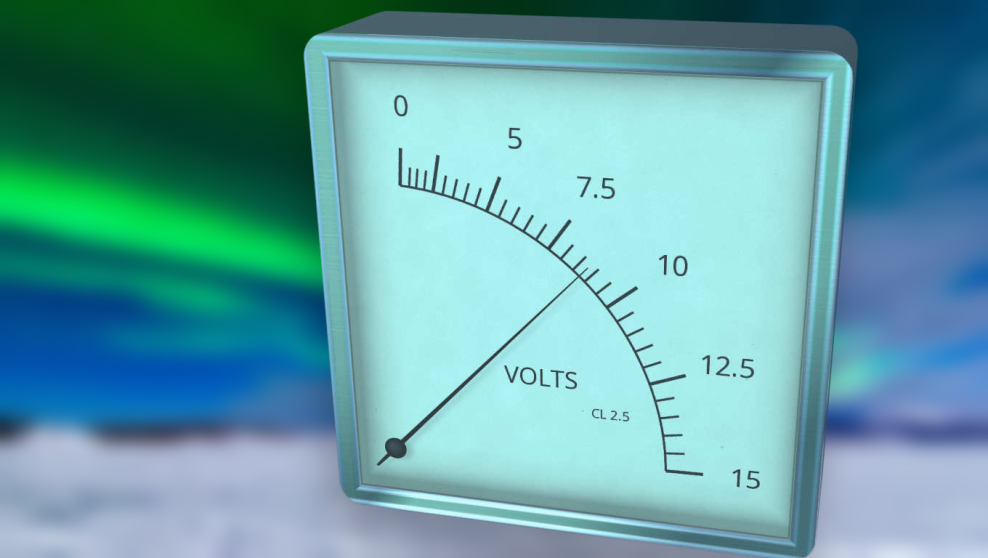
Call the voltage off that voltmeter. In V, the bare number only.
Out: 8.75
